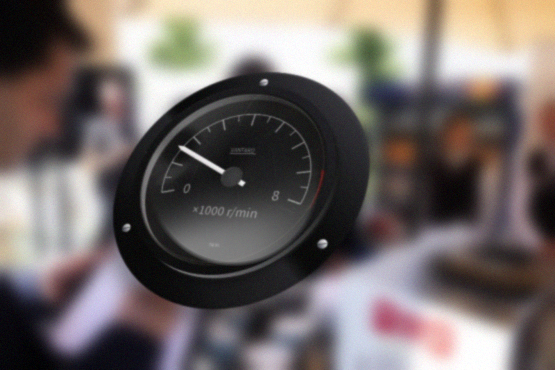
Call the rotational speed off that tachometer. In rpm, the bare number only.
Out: 1500
